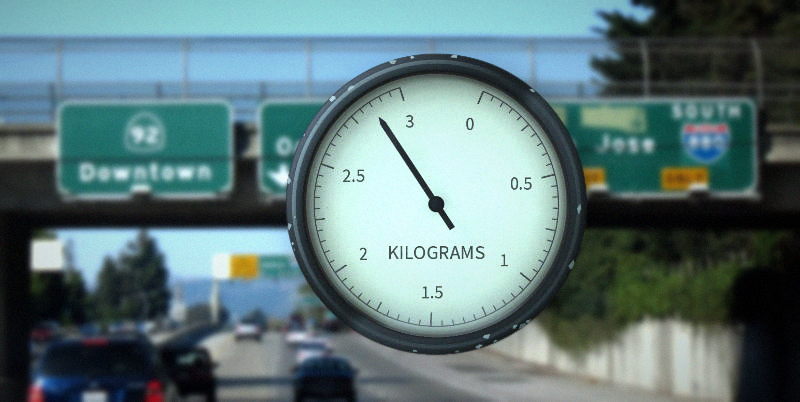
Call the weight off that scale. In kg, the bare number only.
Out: 2.85
